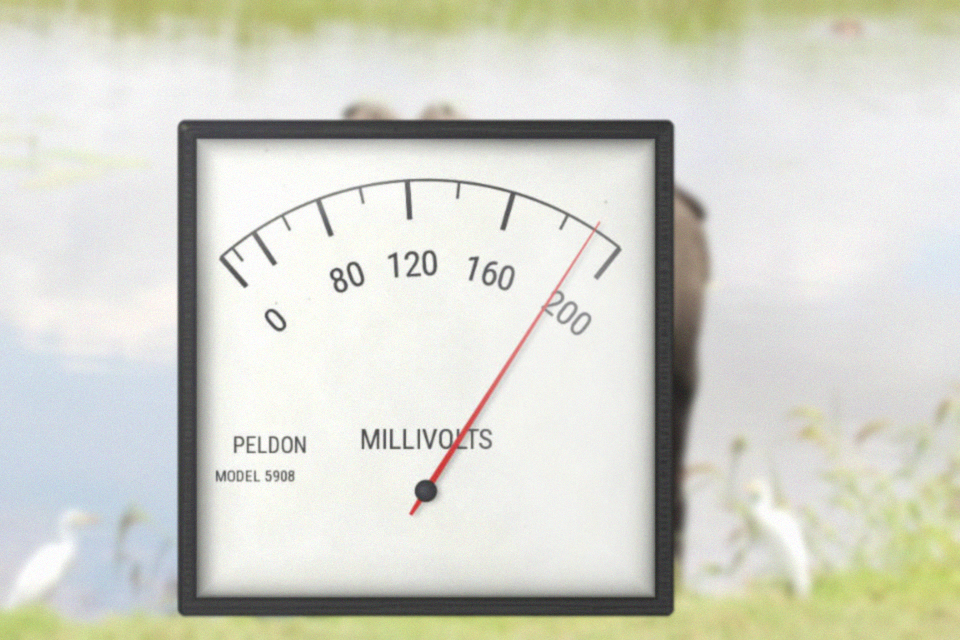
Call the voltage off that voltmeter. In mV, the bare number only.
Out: 190
